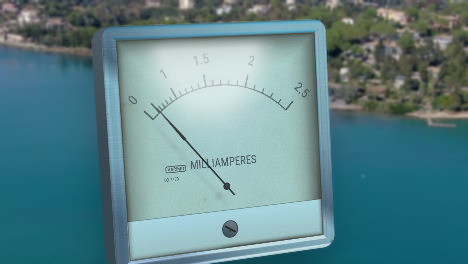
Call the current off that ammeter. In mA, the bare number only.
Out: 0.5
